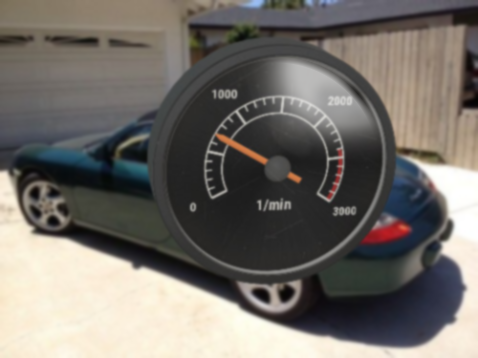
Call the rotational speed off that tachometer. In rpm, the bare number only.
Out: 700
